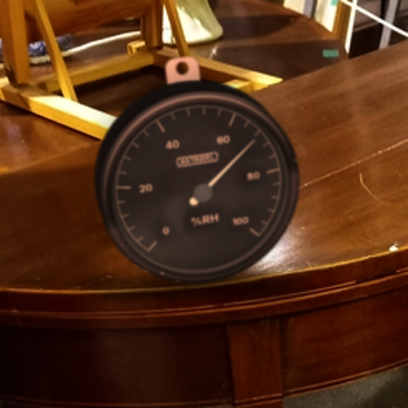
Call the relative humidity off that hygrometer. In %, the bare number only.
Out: 68
